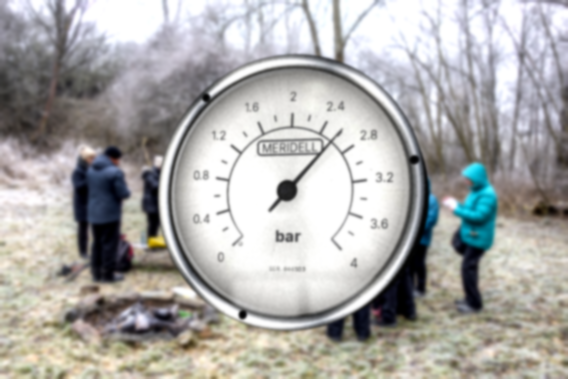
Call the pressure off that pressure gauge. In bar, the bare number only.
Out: 2.6
